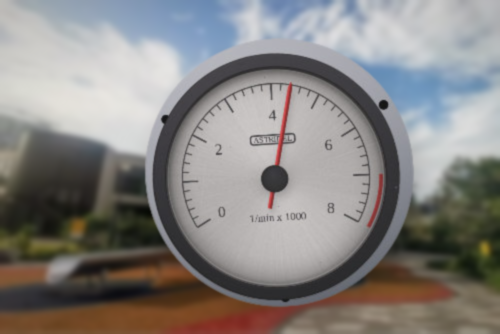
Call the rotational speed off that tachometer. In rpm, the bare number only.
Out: 4400
